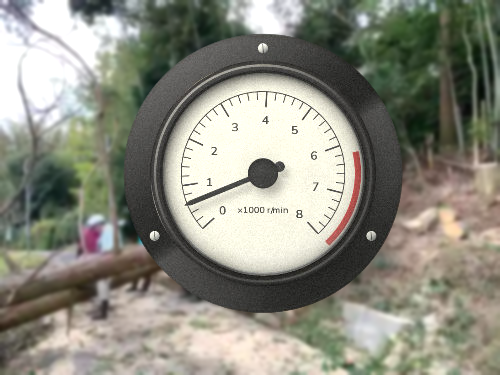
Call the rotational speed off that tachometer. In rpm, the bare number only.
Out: 600
